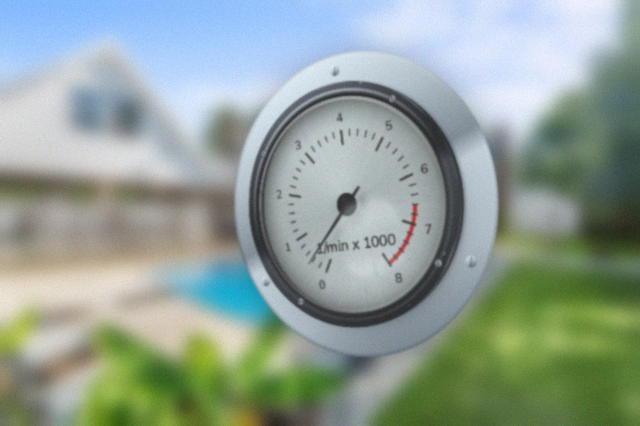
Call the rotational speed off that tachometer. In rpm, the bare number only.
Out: 400
